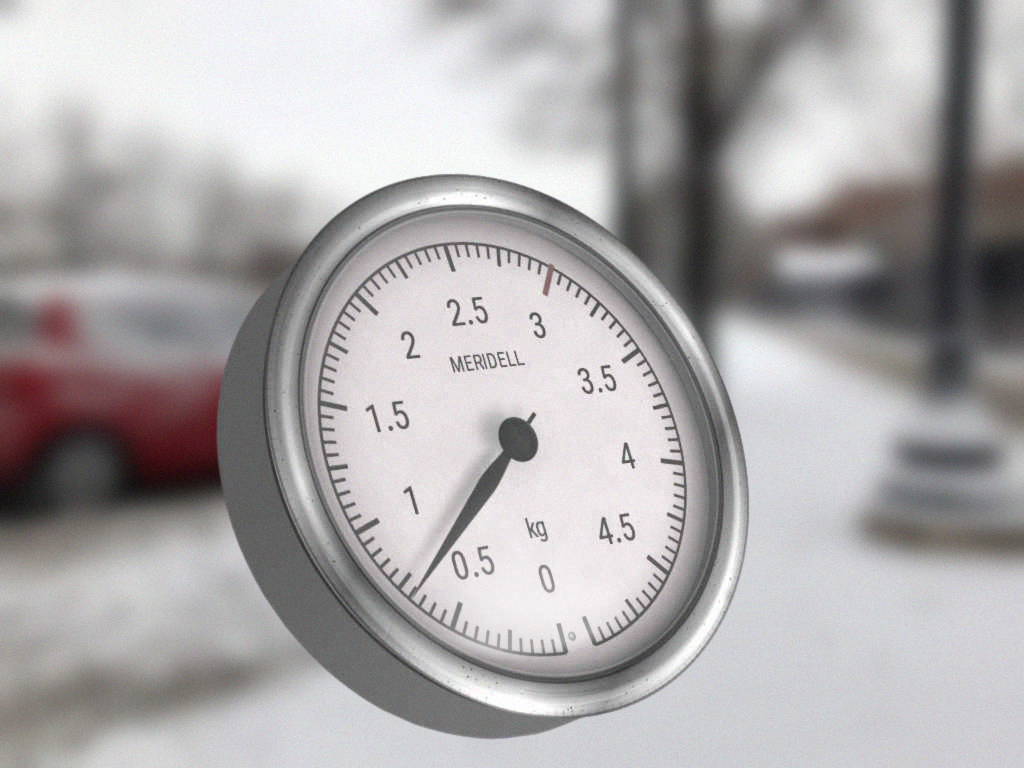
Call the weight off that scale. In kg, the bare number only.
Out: 0.7
